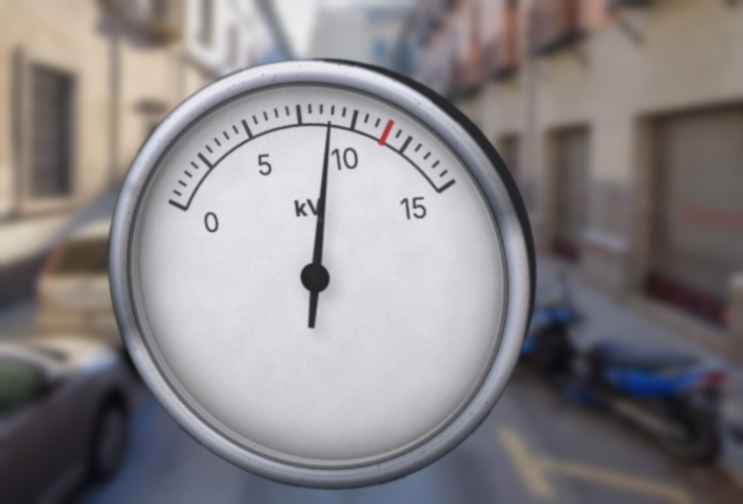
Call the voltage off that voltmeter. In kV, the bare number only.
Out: 9
